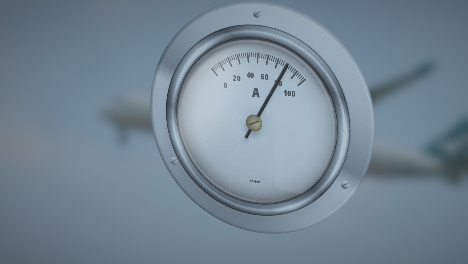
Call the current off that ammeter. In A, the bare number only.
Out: 80
